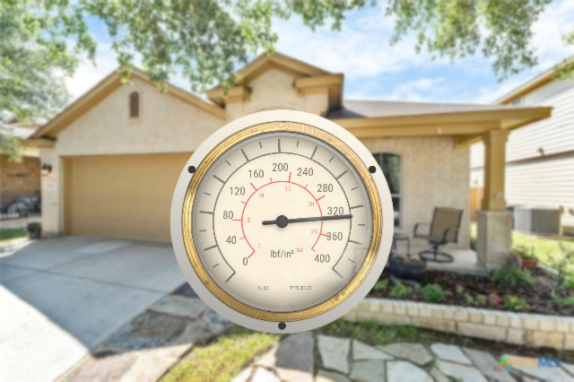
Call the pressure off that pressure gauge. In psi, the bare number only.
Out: 330
